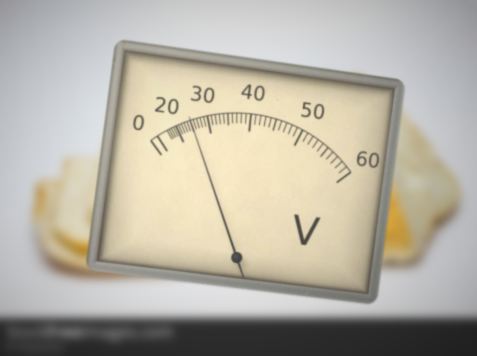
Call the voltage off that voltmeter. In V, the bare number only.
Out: 25
